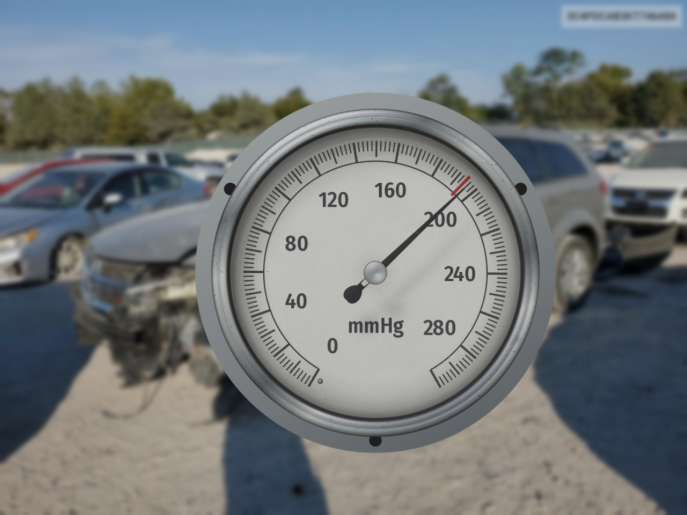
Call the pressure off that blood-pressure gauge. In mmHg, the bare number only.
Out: 196
